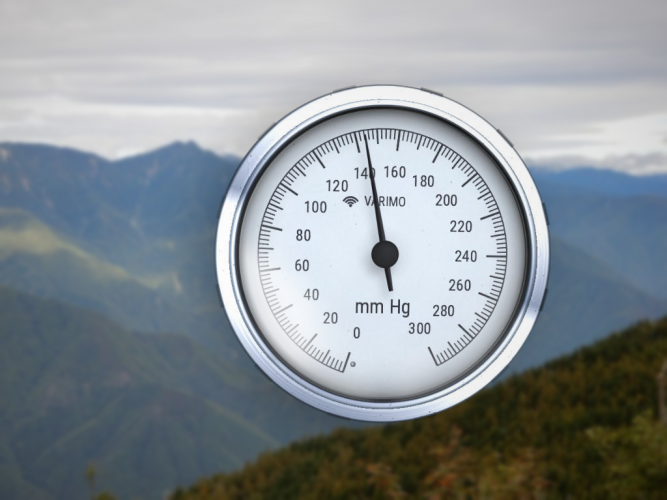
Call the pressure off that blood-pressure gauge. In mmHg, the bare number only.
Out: 144
